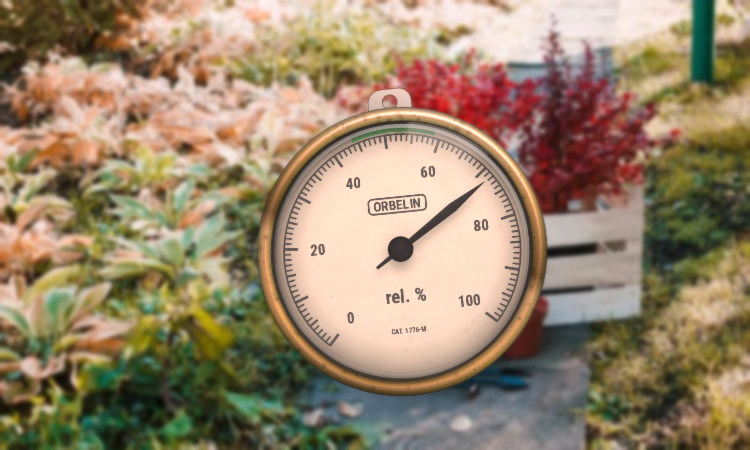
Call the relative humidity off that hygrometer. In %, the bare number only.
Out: 72
